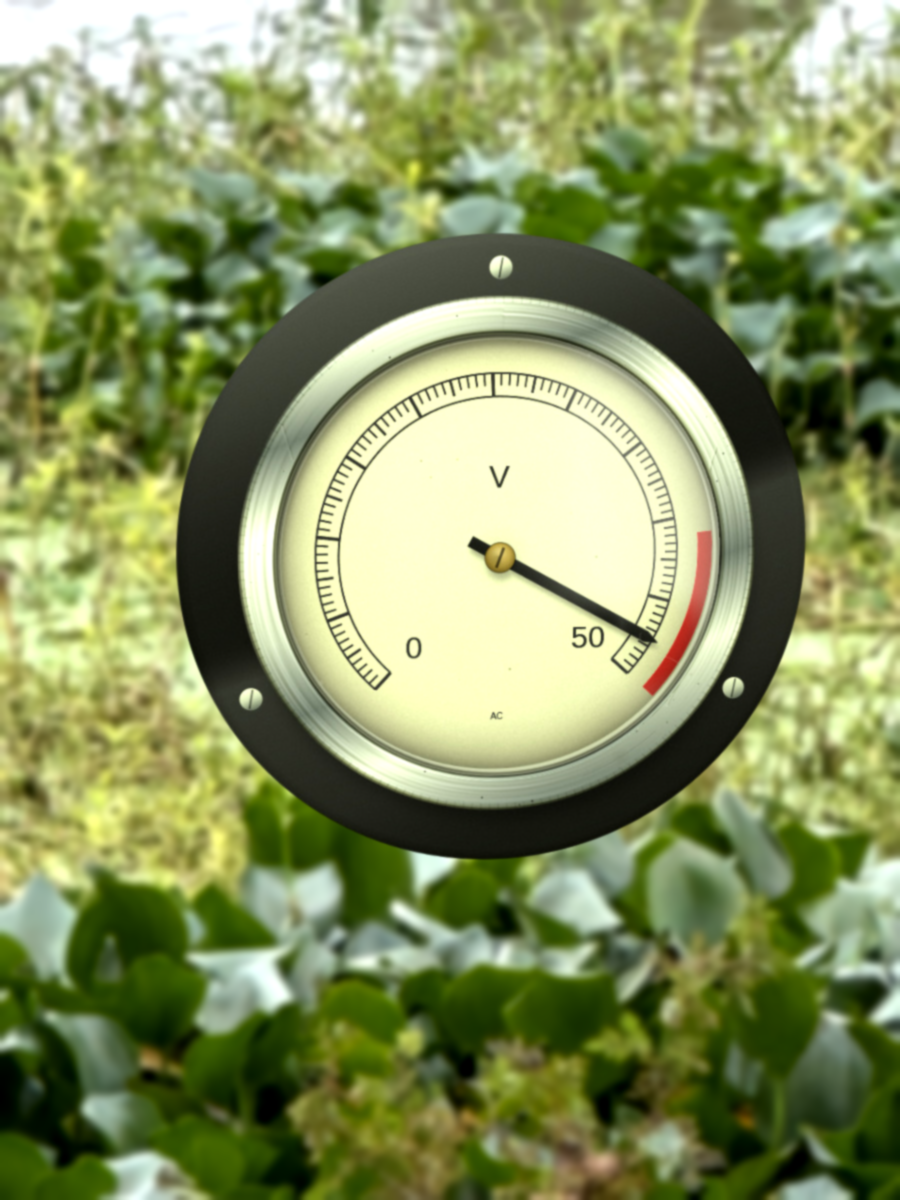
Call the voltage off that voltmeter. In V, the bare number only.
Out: 47.5
